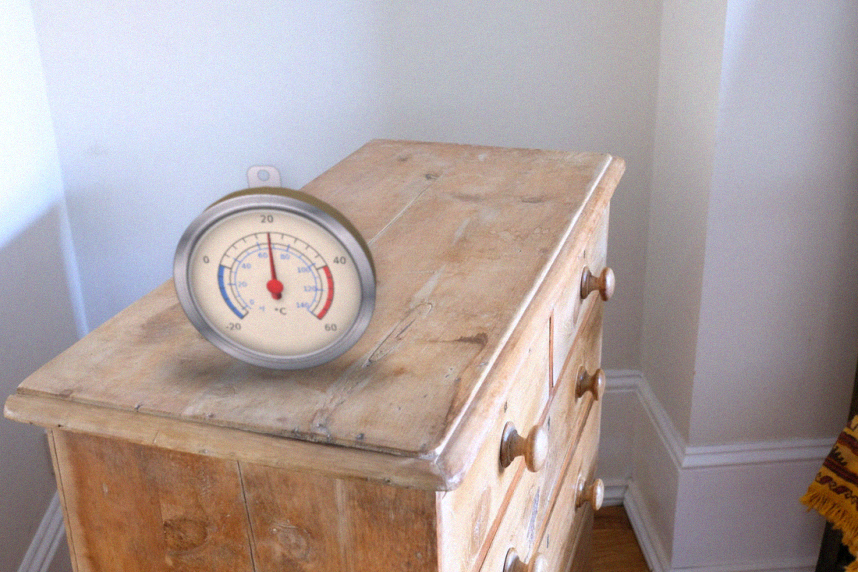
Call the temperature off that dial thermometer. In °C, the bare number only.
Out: 20
